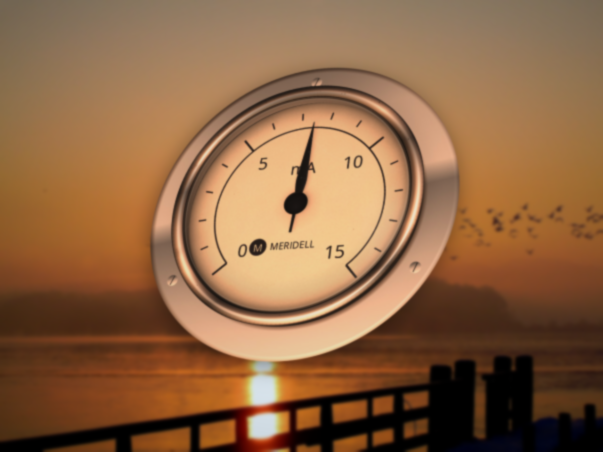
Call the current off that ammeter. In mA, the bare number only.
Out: 7.5
